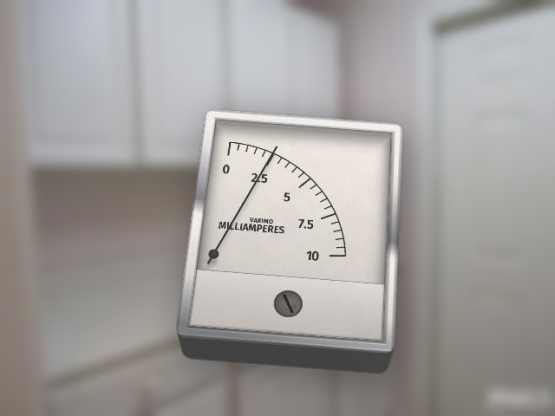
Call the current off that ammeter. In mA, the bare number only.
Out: 2.5
